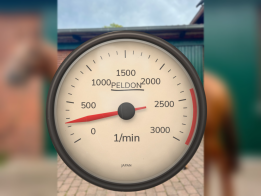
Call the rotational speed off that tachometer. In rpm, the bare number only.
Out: 250
